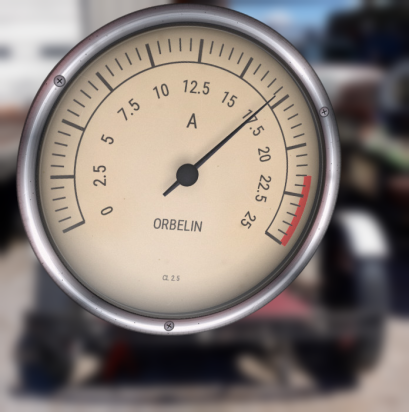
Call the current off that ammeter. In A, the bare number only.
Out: 17
